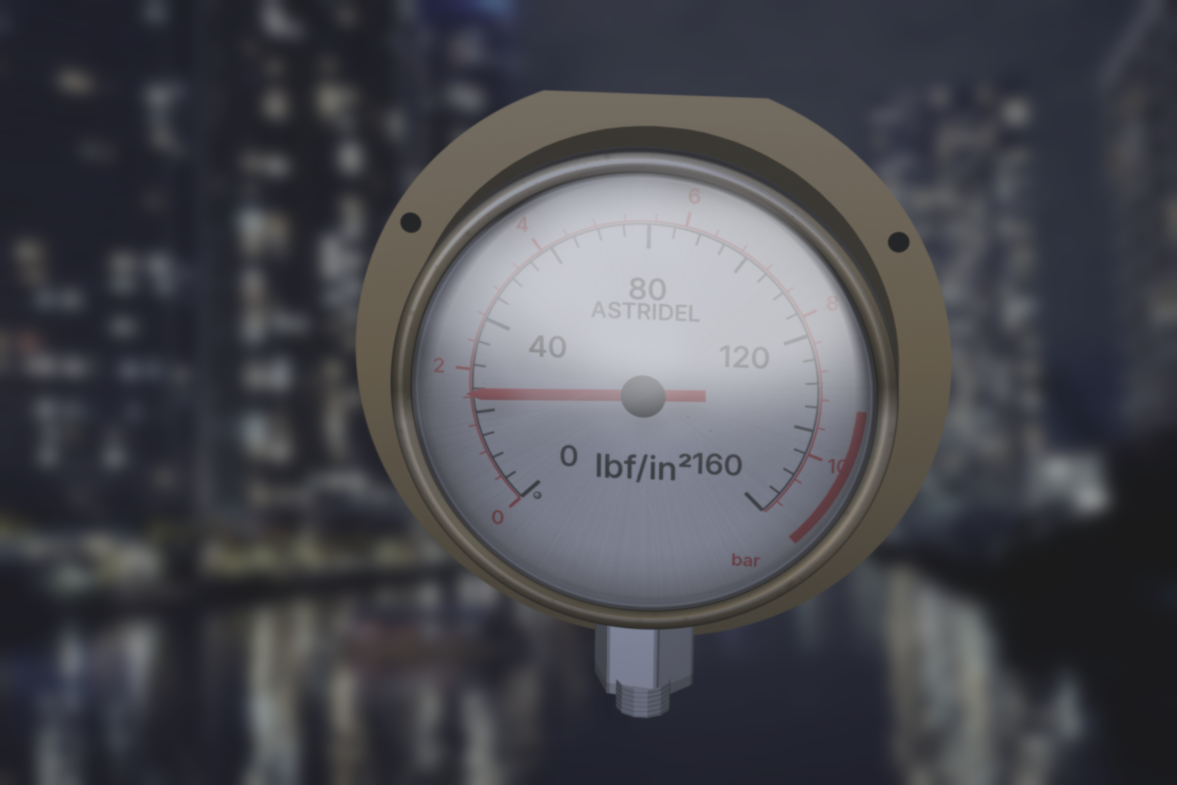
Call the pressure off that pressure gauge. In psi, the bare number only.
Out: 25
